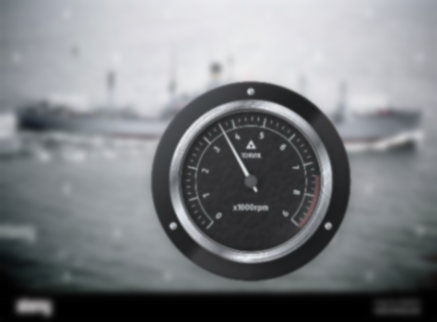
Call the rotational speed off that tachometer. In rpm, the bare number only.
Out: 3600
